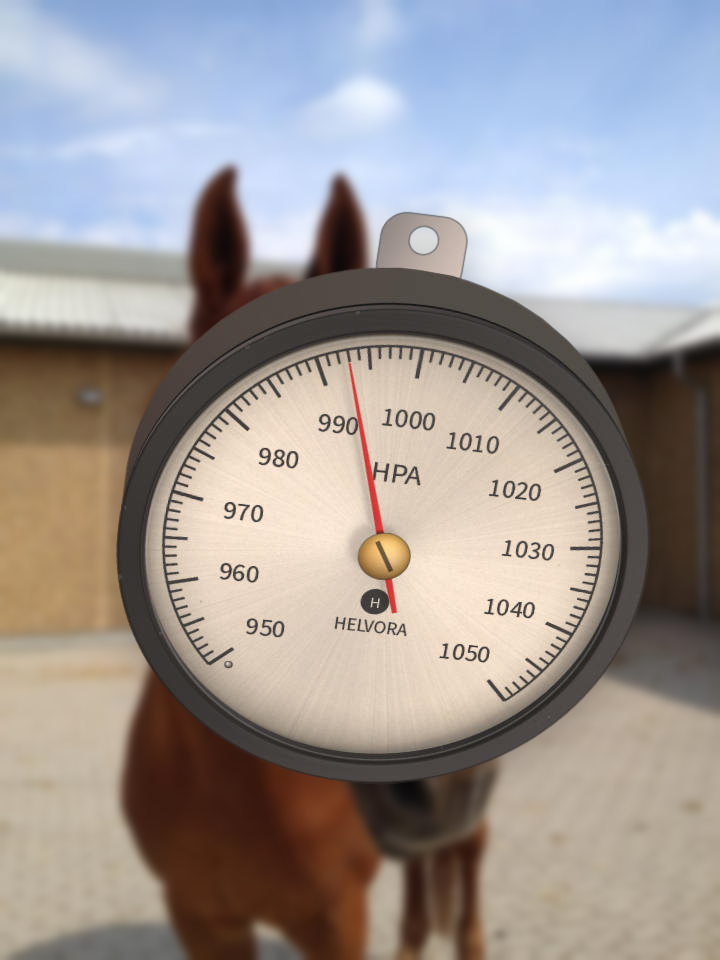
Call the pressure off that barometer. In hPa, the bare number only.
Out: 993
